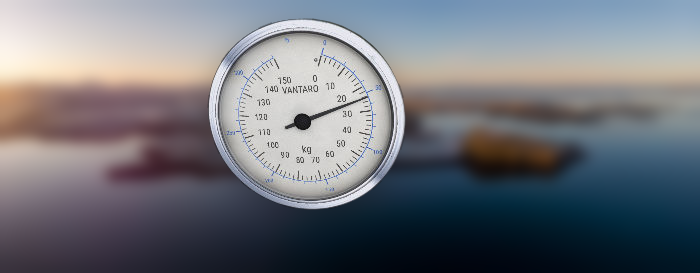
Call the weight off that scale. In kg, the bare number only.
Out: 24
